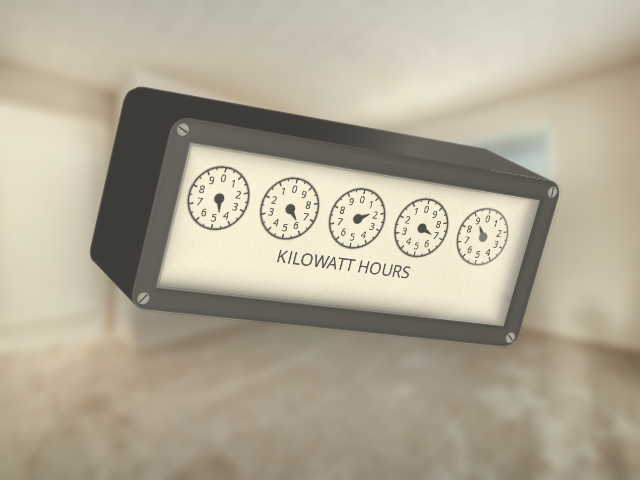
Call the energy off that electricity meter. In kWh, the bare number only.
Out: 46169
